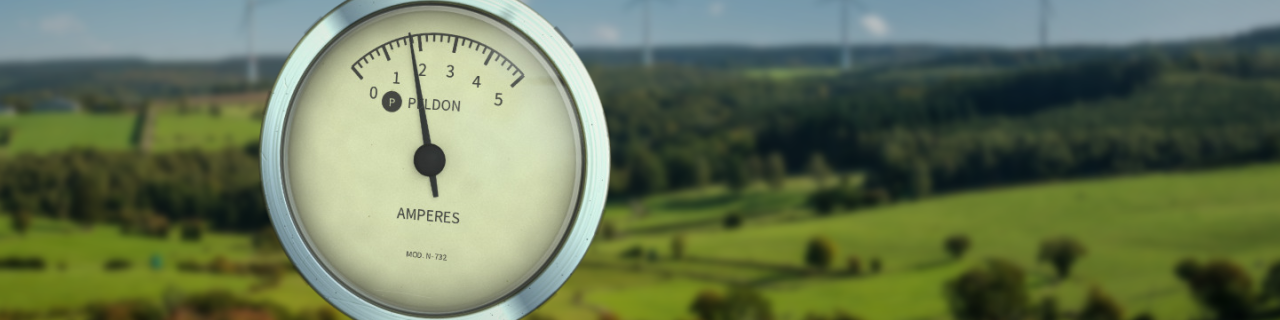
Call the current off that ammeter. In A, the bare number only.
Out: 1.8
